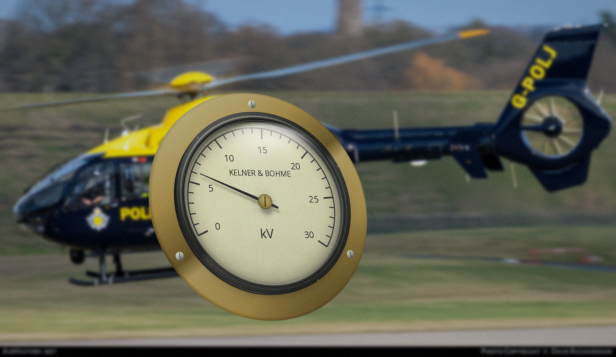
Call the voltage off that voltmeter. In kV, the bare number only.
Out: 6
